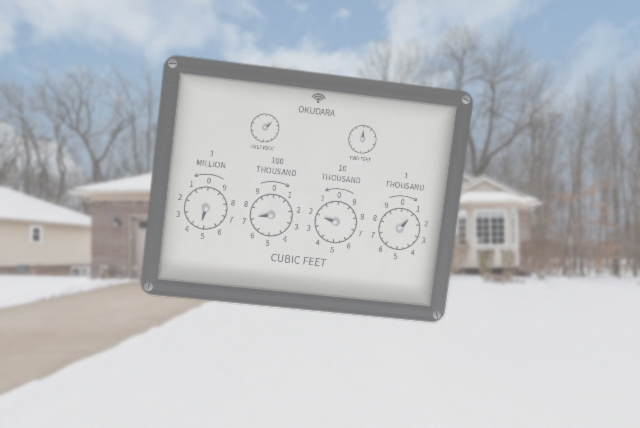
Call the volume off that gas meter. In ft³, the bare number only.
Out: 472100
